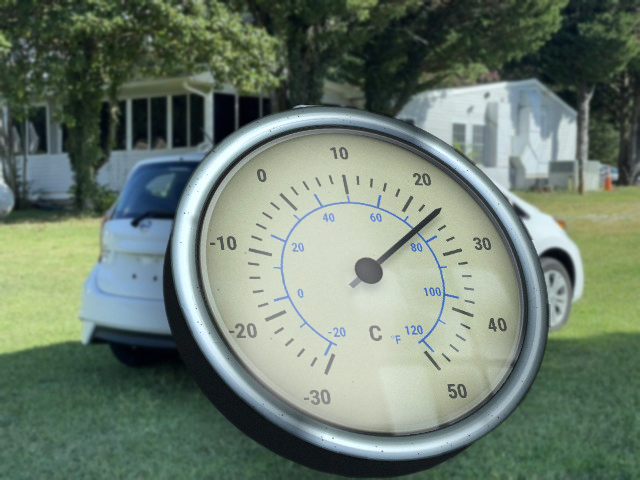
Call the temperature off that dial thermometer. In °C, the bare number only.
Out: 24
